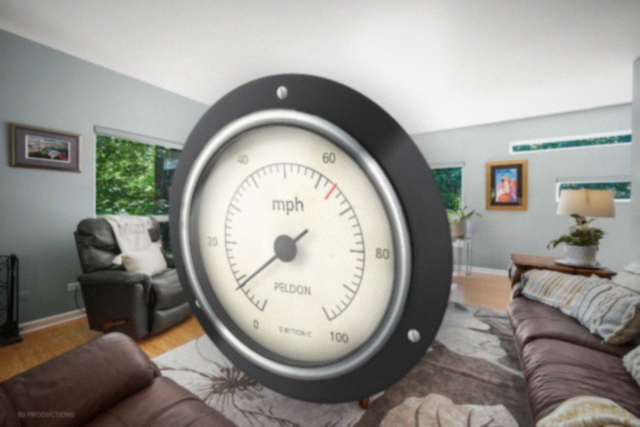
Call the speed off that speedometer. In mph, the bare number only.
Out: 8
